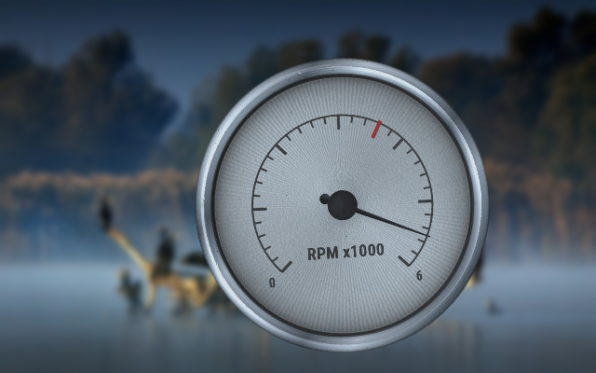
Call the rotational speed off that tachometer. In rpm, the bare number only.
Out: 5500
